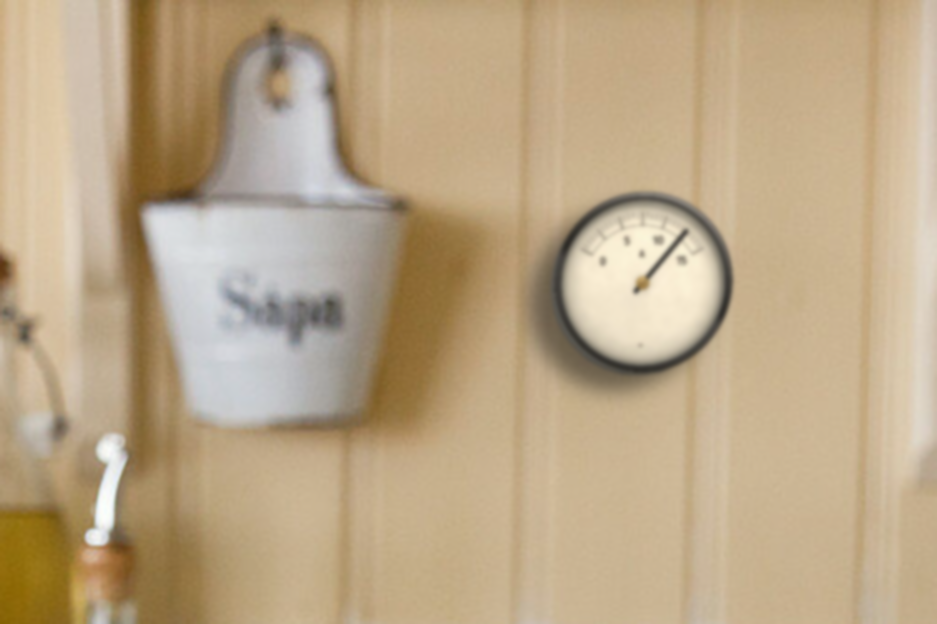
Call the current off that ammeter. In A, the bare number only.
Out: 12.5
